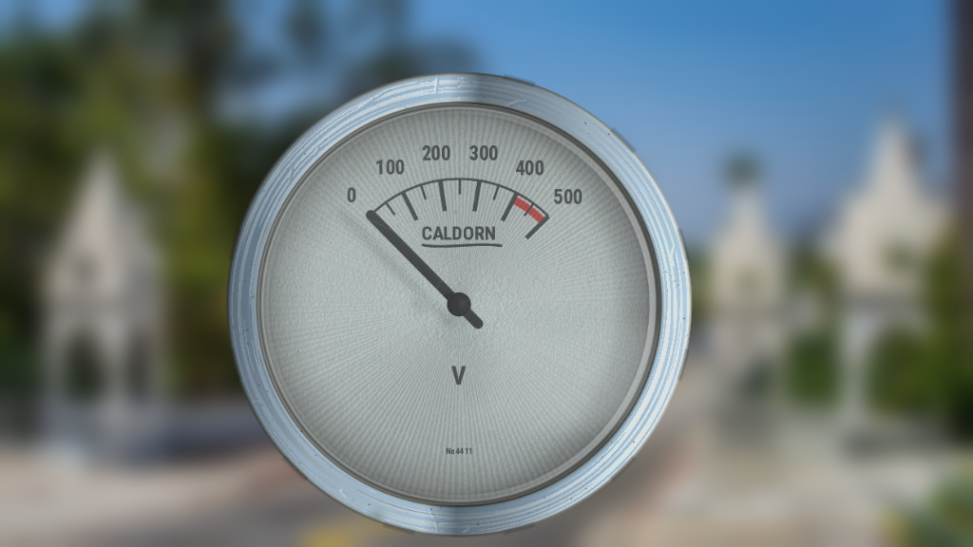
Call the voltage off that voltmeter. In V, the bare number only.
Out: 0
